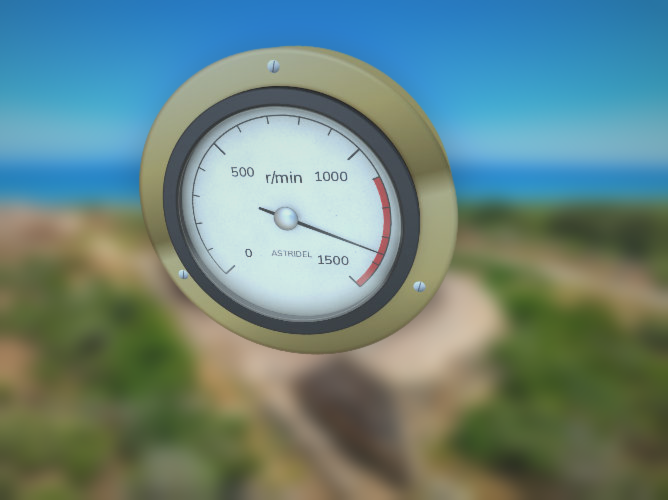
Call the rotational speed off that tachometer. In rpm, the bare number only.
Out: 1350
